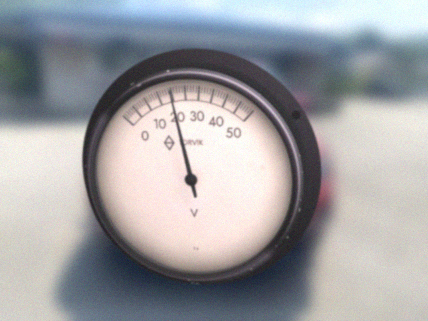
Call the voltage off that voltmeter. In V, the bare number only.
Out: 20
